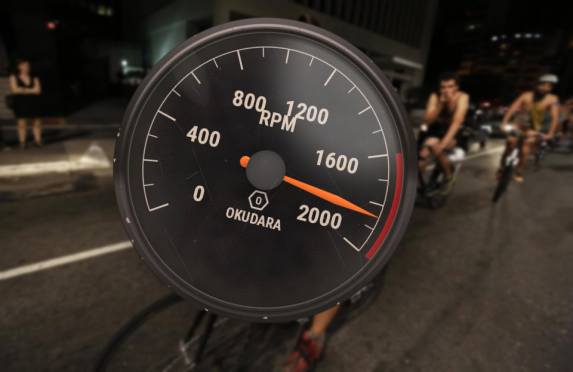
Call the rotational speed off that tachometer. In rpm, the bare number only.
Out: 1850
